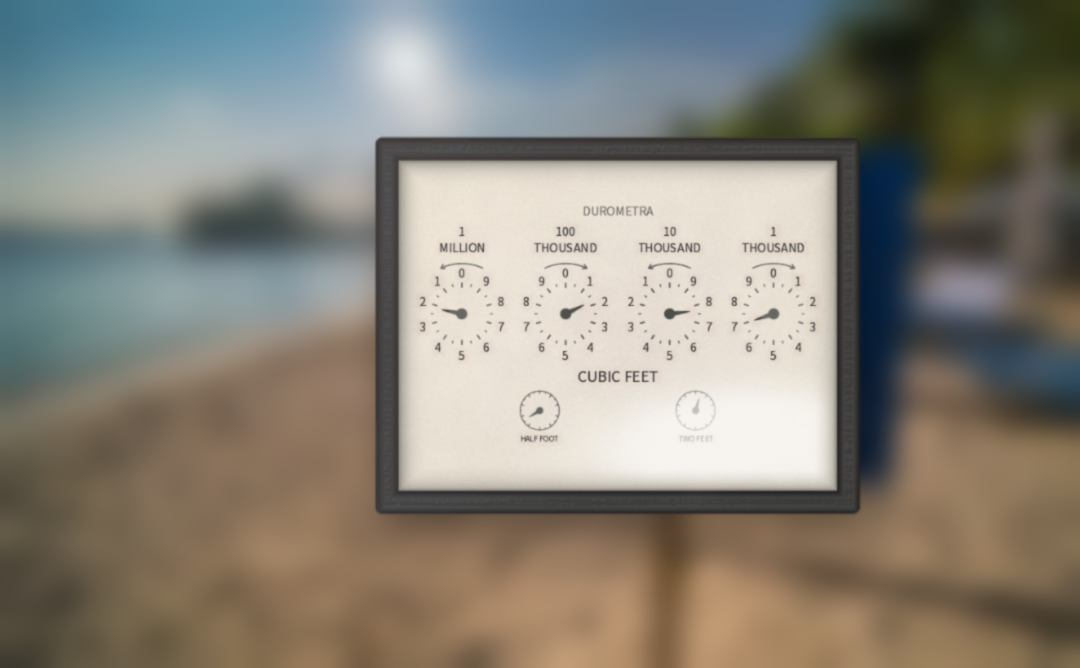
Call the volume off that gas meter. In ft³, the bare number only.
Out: 217700
